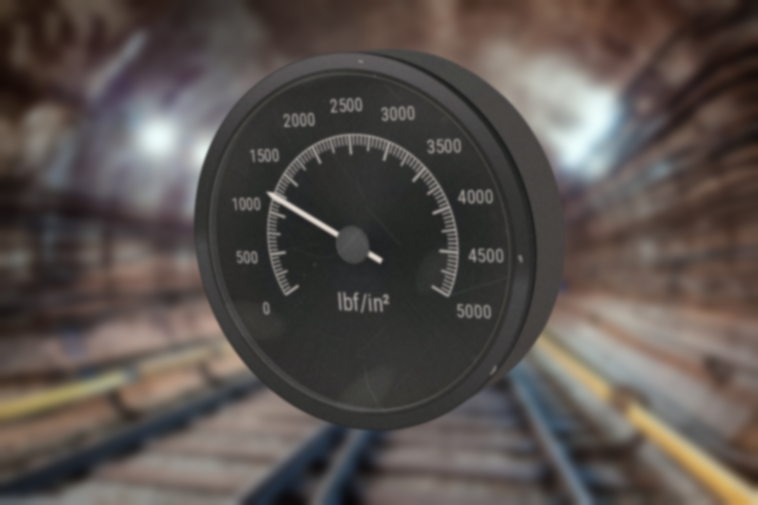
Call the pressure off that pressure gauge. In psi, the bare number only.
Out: 1250
